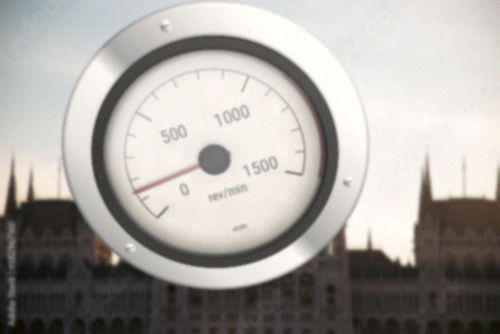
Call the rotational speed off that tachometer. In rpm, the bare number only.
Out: 150
